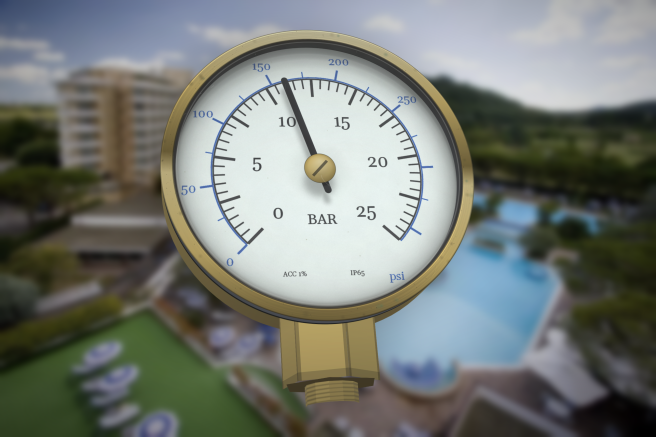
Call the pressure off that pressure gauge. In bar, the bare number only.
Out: 11
